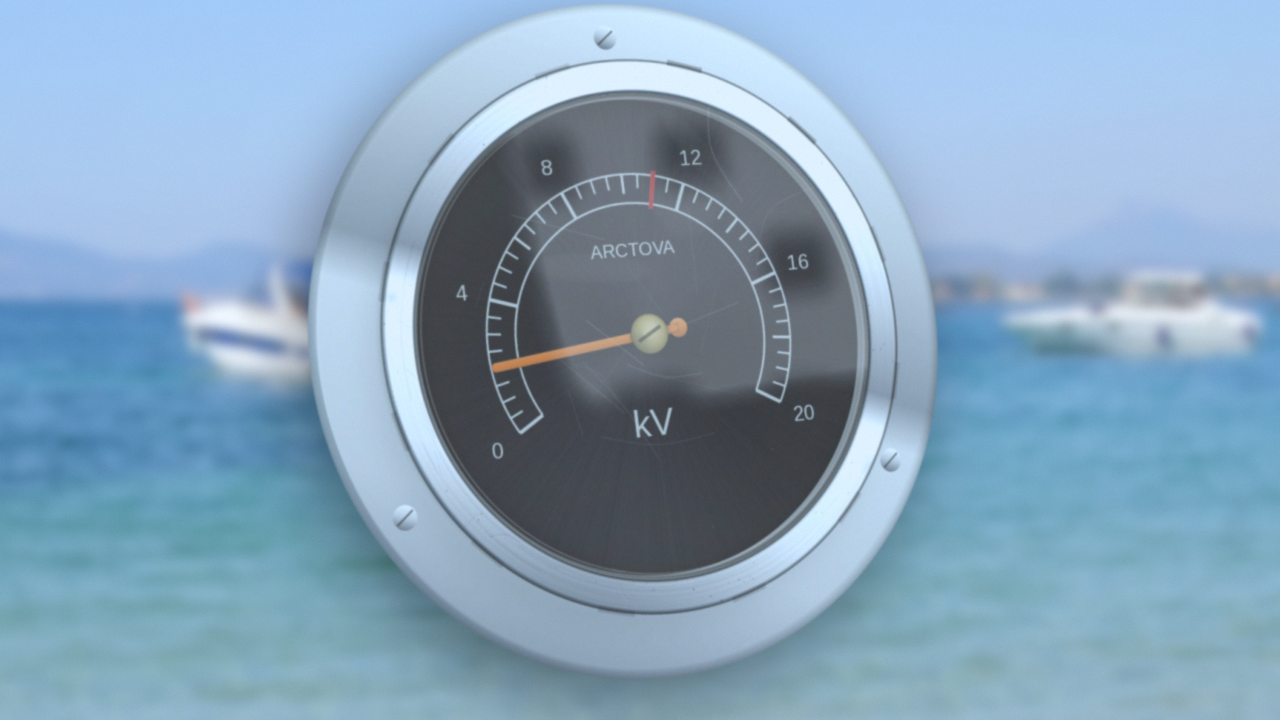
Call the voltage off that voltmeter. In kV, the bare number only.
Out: 2
